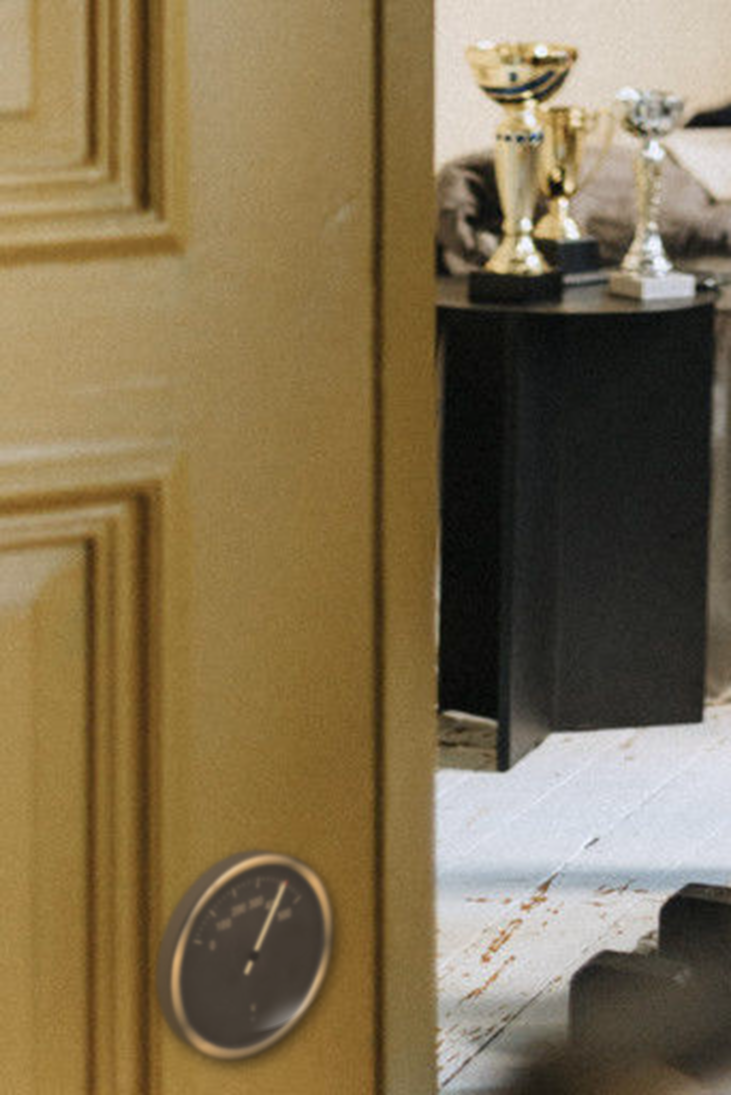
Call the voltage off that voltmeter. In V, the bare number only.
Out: 400
